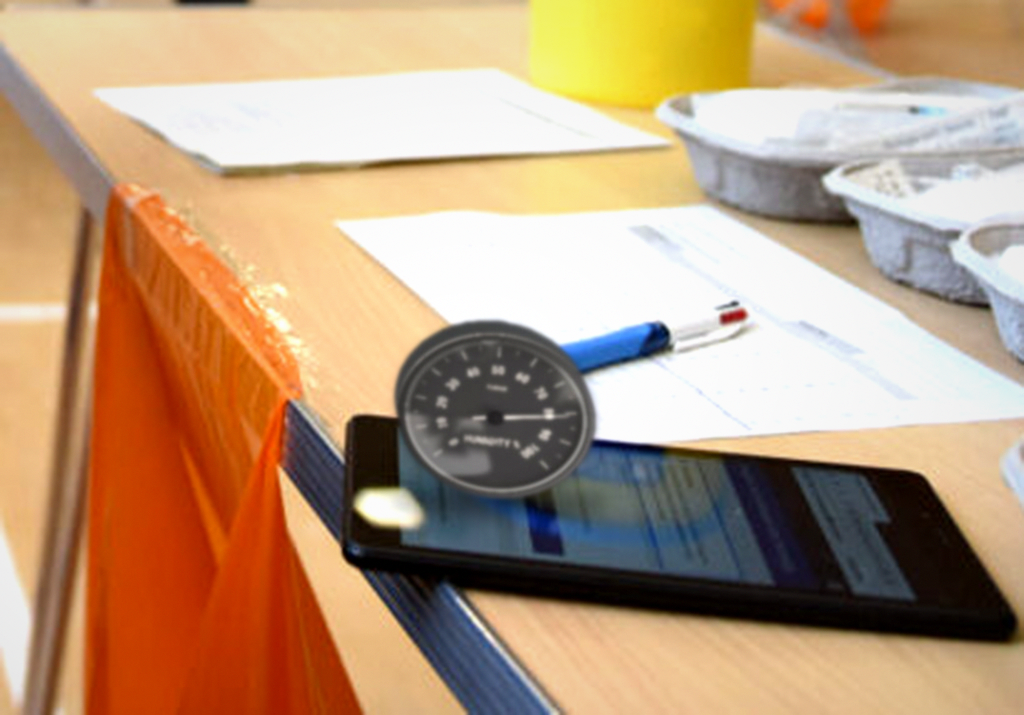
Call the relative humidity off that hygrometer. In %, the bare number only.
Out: 80
